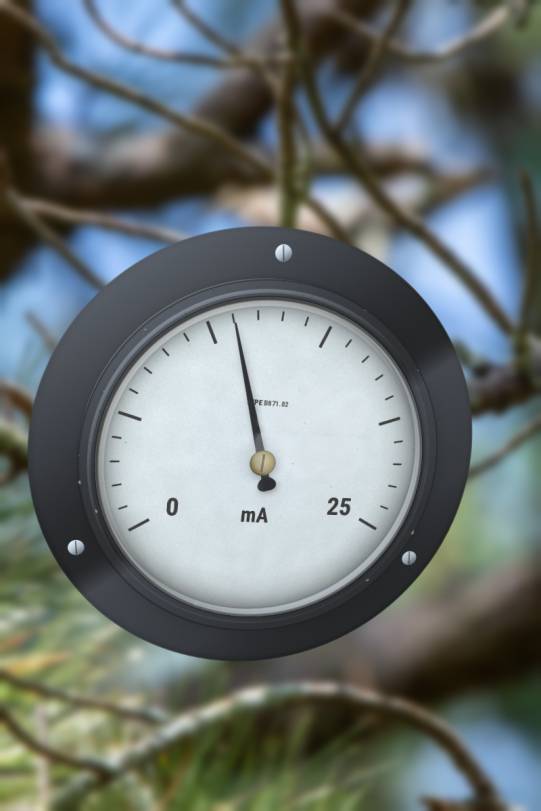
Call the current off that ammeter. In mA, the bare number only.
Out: 11
